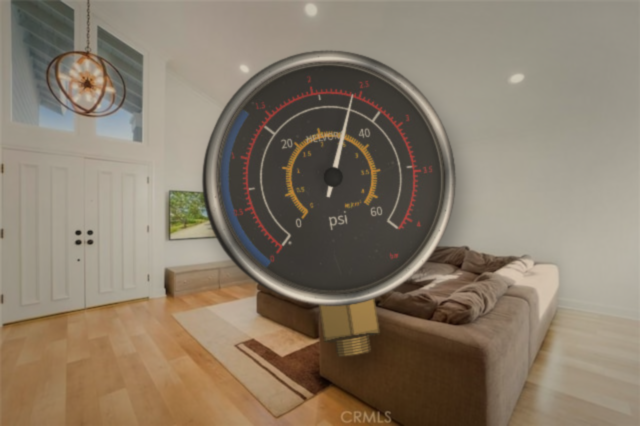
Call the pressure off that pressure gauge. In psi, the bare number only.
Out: 35
